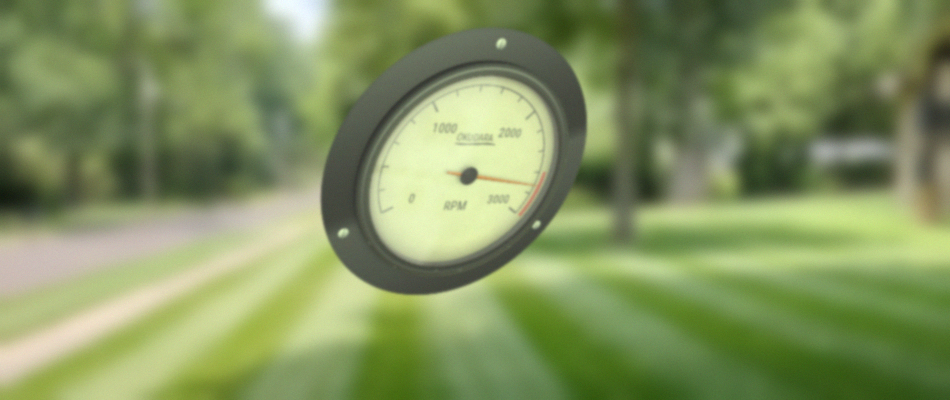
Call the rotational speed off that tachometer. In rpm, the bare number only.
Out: 2700
